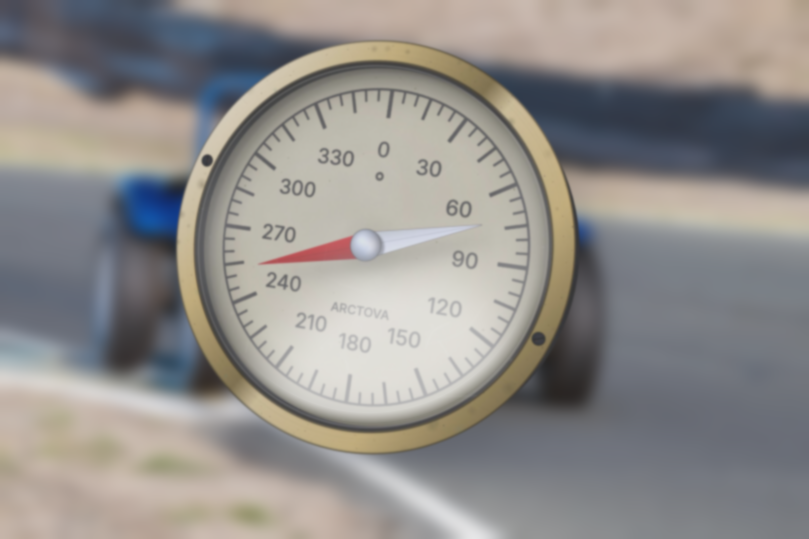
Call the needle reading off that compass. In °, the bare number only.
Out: 252.5
